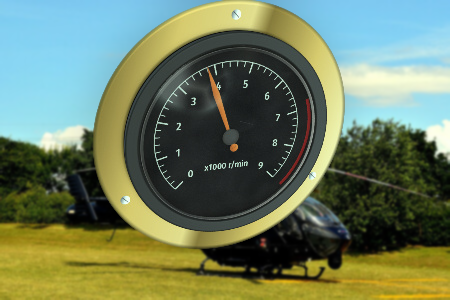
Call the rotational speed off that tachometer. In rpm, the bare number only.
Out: 3800
